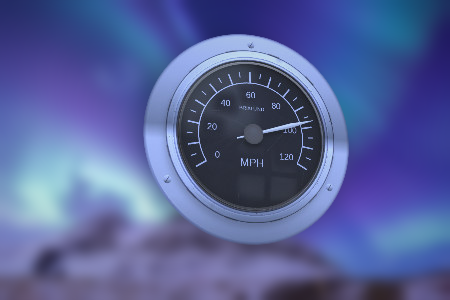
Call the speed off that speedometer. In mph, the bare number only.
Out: 97.5
